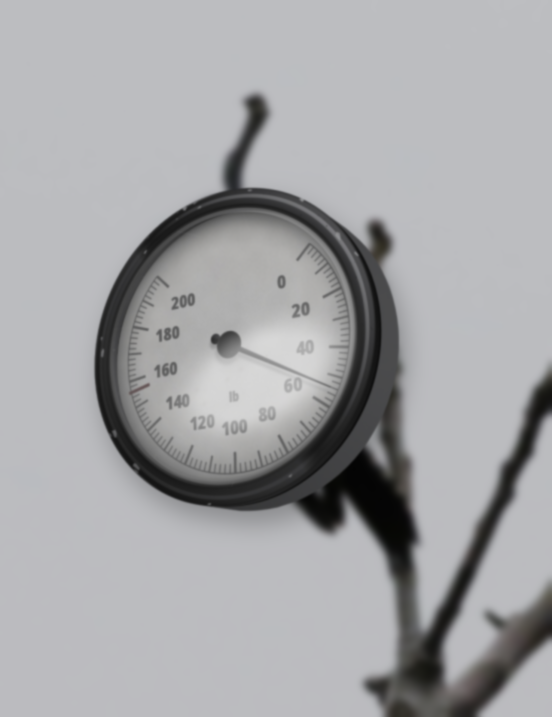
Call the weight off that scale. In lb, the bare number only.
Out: 54
